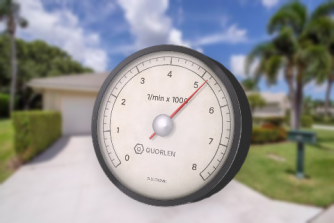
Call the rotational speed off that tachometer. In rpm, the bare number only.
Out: 5200
